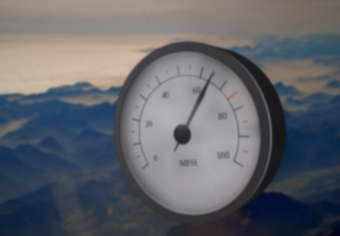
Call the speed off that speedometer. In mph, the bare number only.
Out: 65
